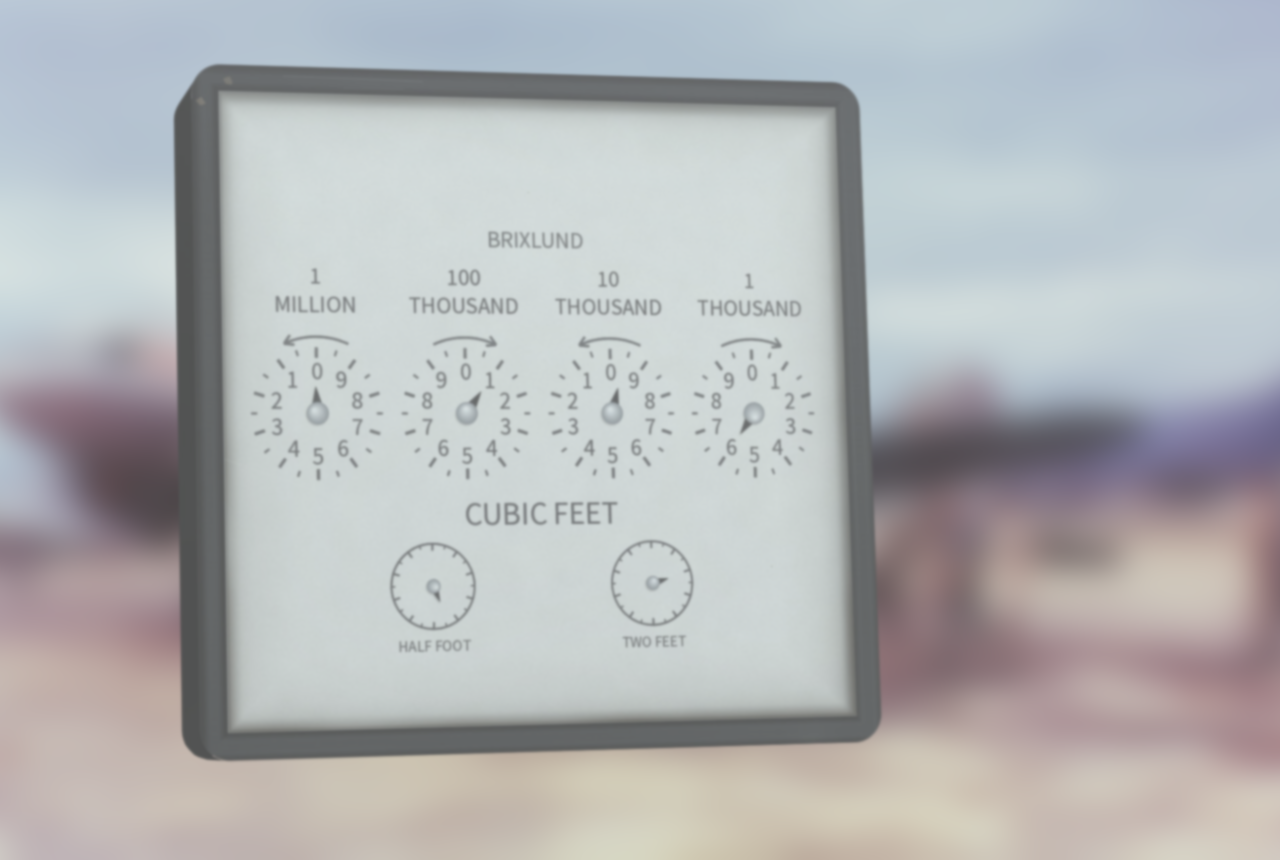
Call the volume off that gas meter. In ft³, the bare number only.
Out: 9600
